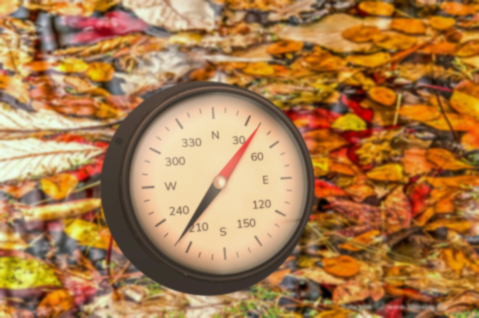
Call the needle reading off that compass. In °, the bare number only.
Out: 40
